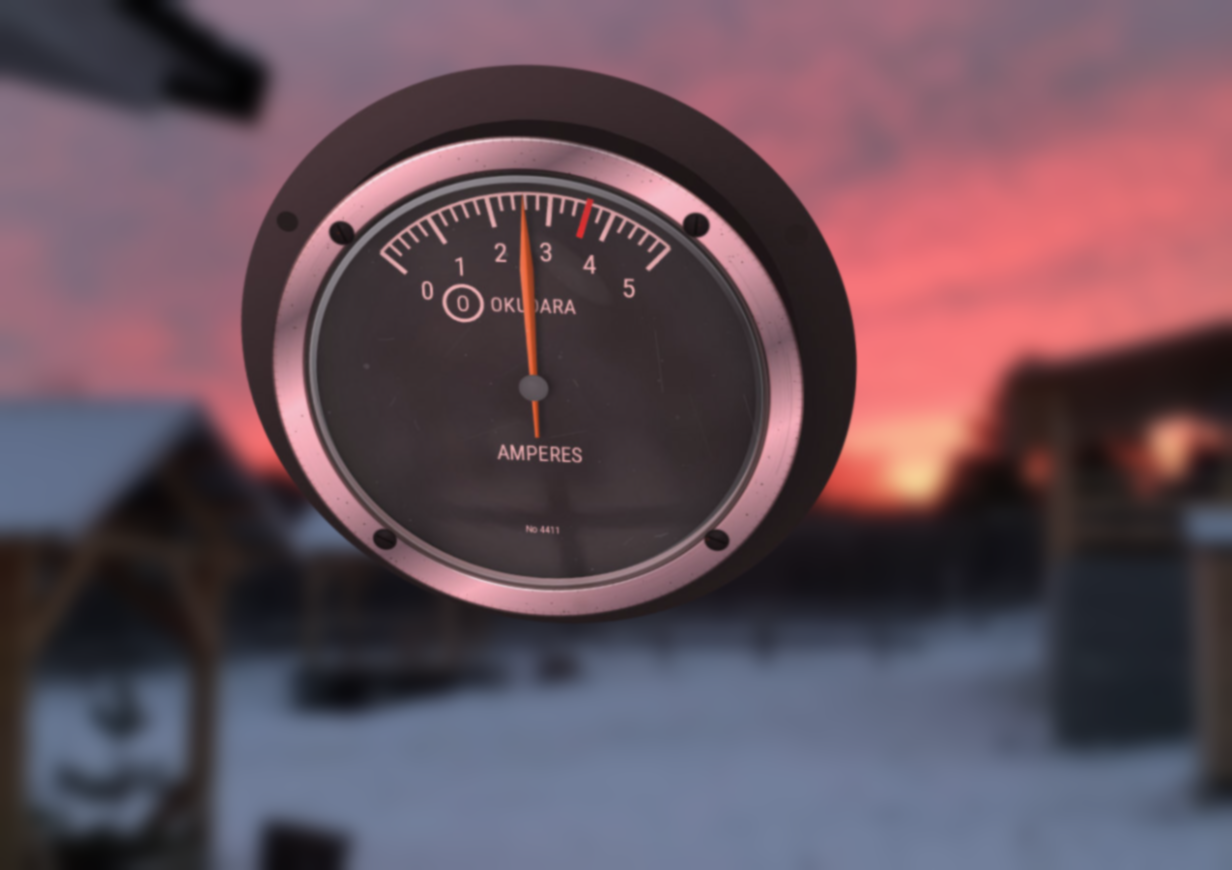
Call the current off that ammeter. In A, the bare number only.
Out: 2.6
